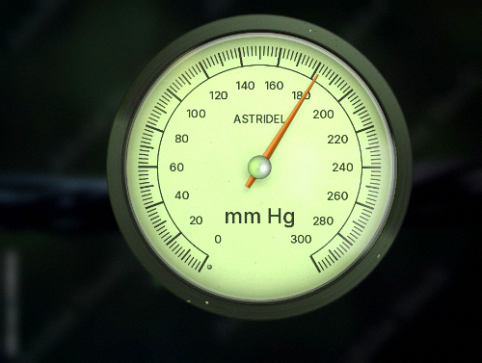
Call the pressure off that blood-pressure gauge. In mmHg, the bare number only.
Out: 182
